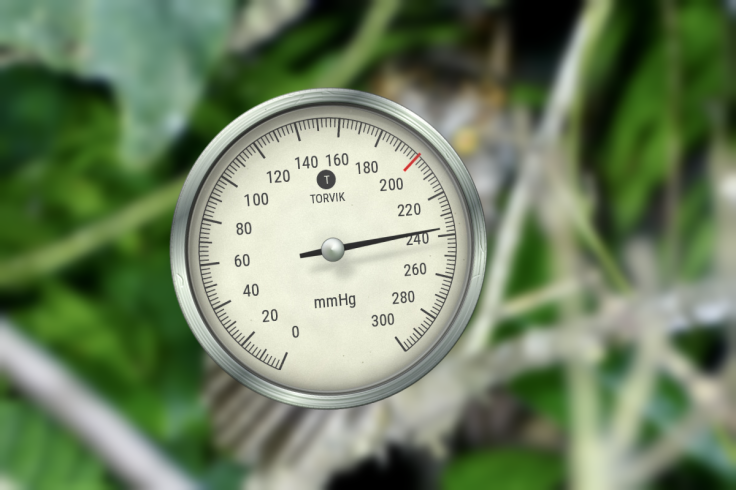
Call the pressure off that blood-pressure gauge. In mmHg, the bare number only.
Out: 236
